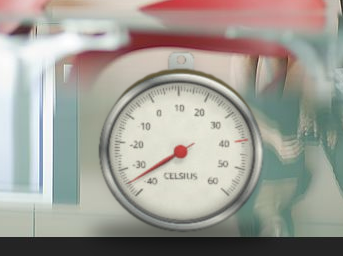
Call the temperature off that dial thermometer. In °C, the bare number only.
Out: -35
